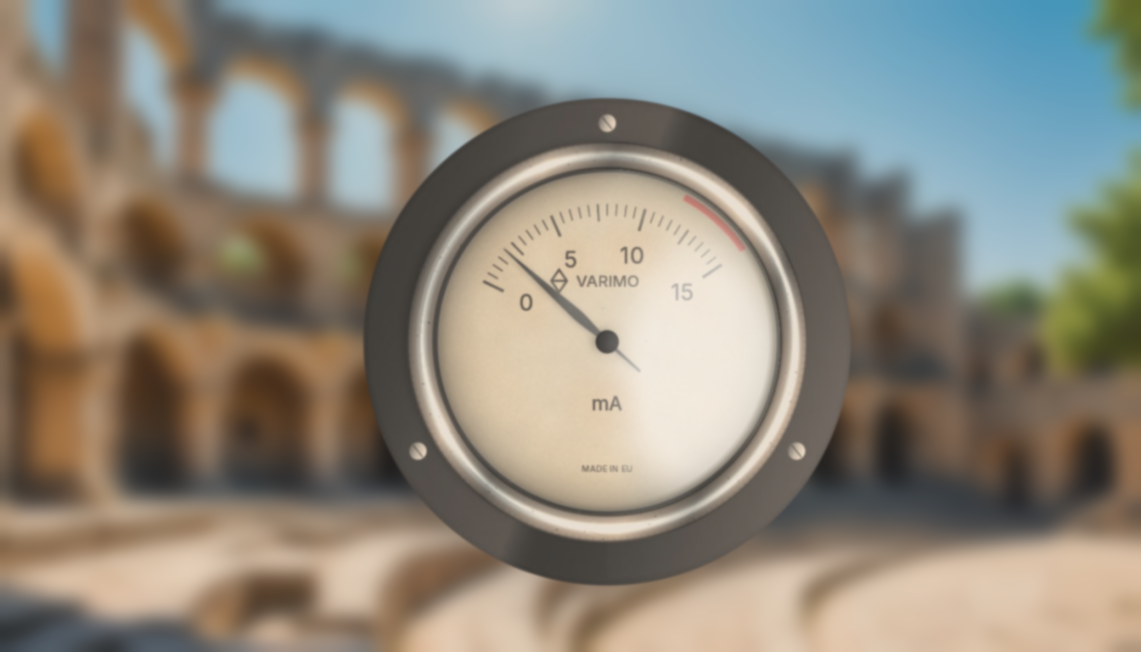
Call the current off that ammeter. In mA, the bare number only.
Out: 2
